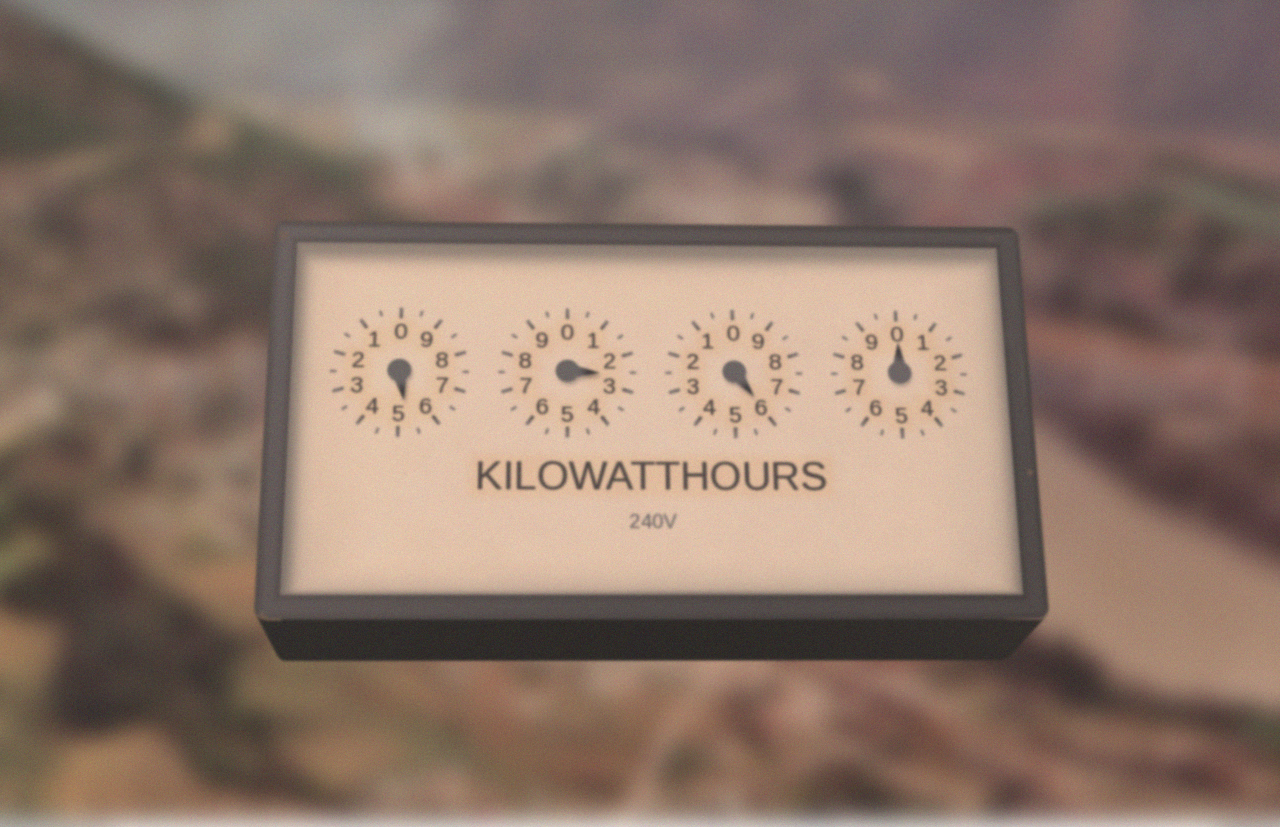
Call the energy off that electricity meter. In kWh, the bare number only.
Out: 5260
